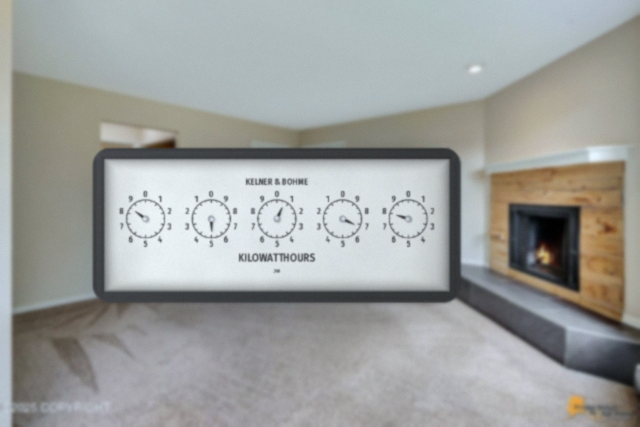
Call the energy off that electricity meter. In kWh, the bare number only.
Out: 85068
